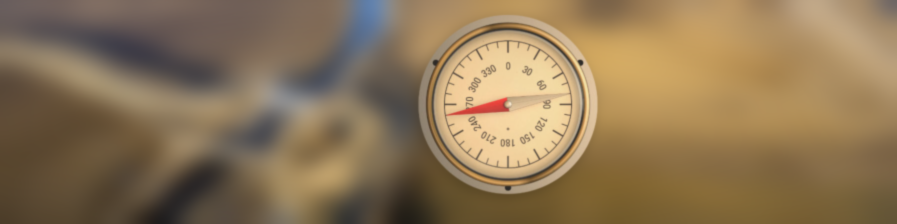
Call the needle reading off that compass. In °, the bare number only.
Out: 260
